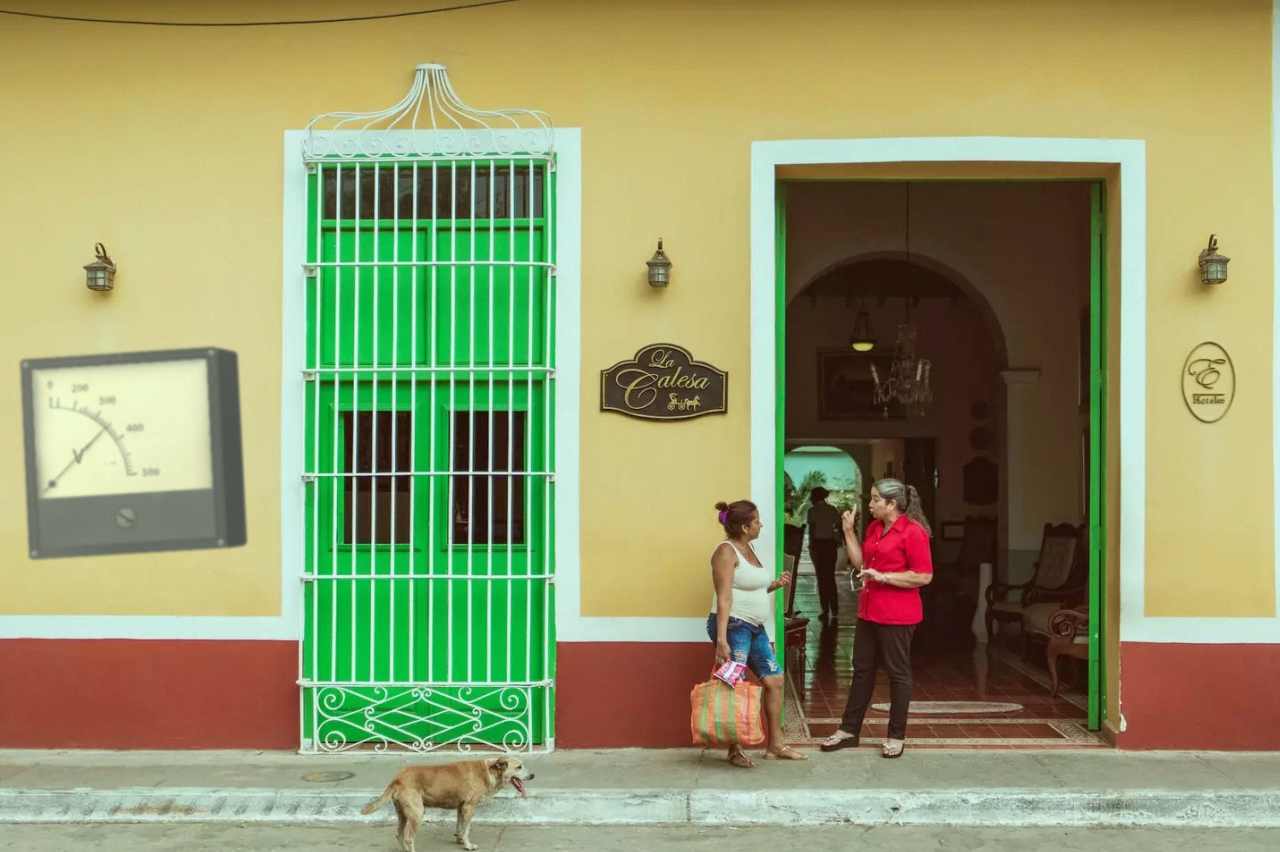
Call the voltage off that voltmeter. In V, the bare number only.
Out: 350
